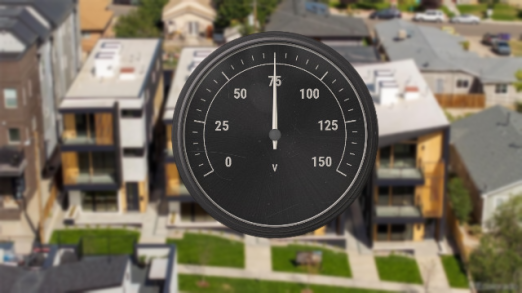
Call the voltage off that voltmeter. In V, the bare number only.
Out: 75
